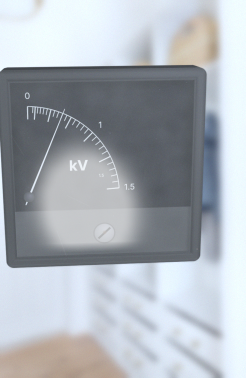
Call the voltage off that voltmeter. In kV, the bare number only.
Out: 0.65
